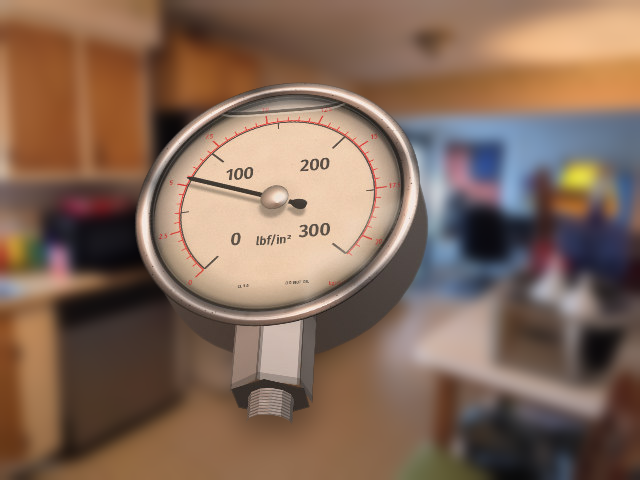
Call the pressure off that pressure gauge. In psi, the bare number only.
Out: 75
